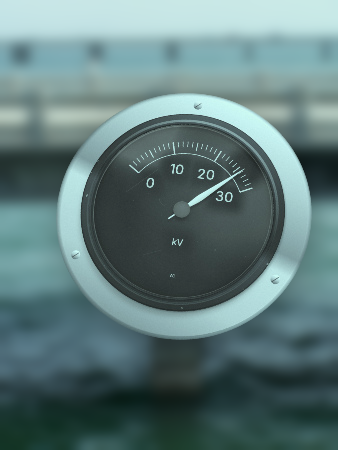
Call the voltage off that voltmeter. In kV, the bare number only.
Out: 26
